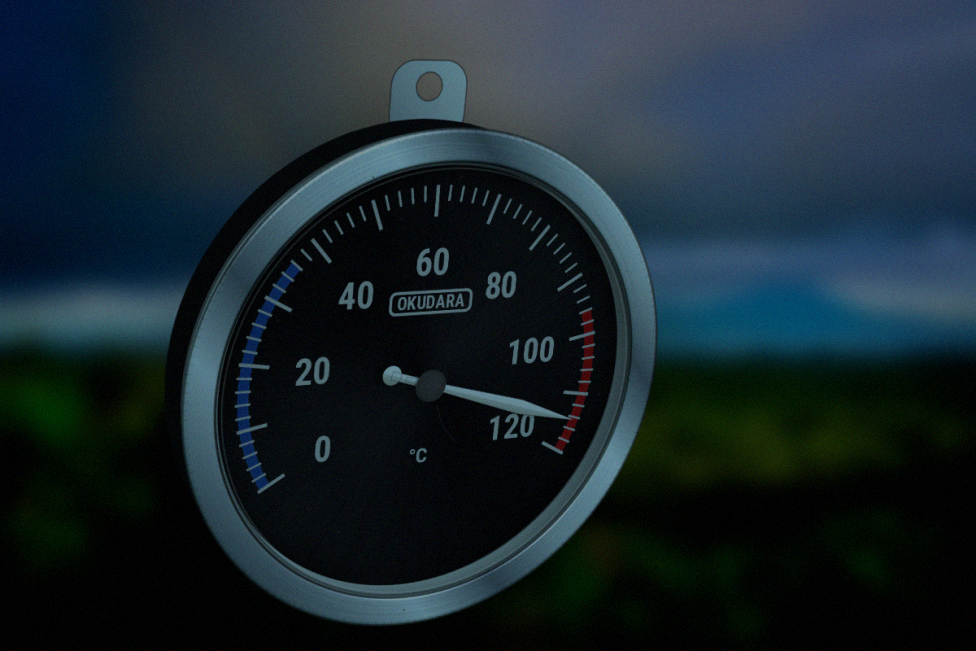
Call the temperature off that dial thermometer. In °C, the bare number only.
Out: 114
